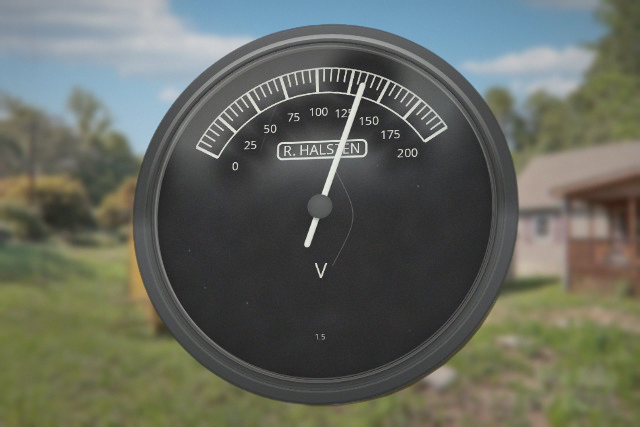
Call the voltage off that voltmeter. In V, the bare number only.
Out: 135
